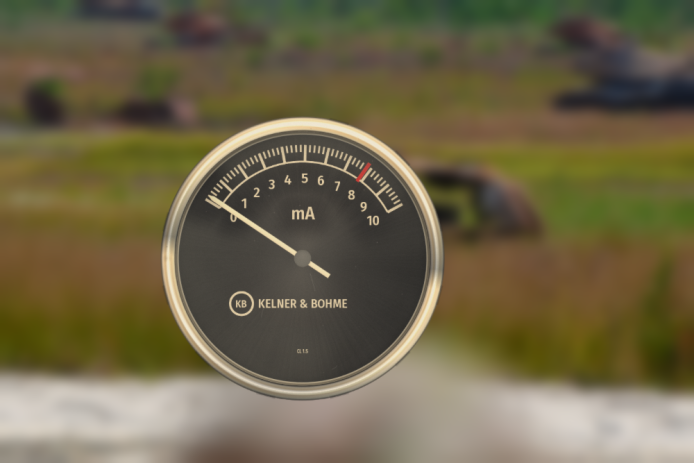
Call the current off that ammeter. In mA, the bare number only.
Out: 0.2
